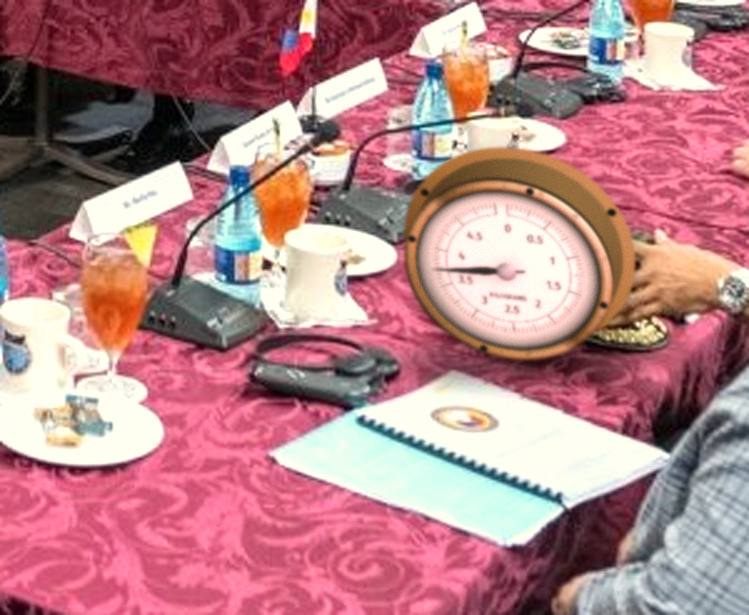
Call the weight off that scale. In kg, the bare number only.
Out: 3.75
